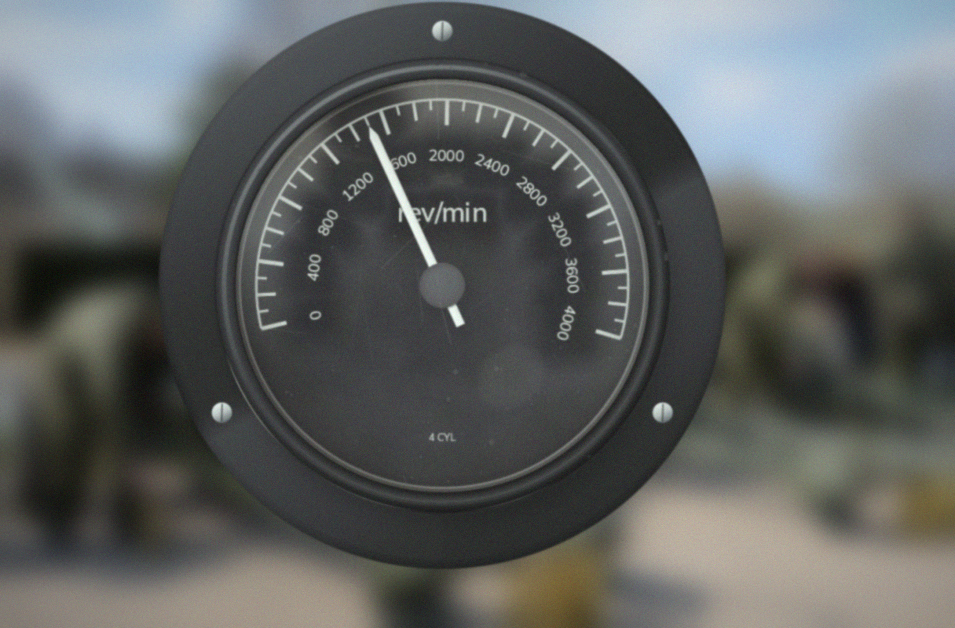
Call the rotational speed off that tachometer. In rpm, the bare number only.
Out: 1500
